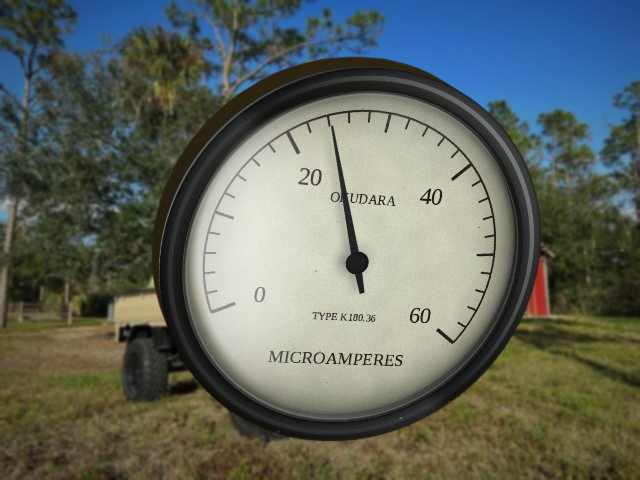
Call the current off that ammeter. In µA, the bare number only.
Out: 24
